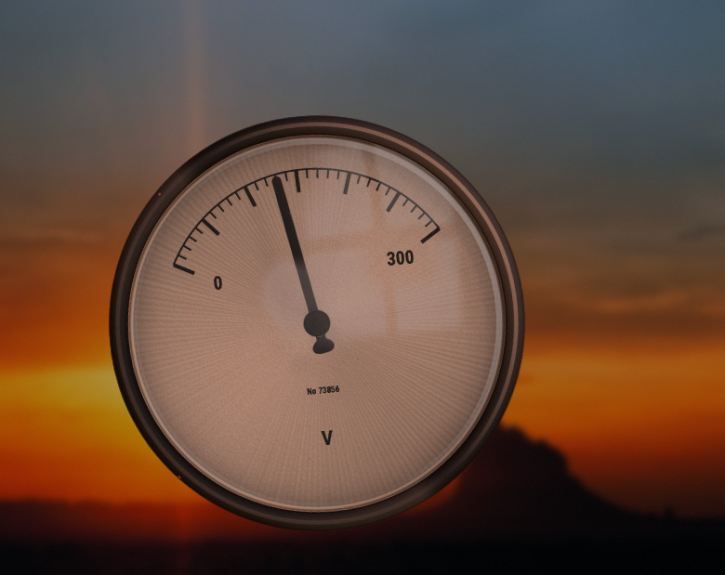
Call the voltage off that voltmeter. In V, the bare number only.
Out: 130
